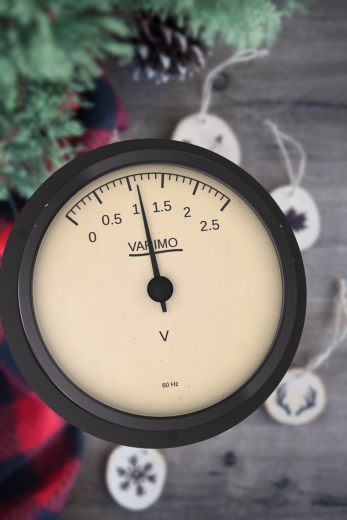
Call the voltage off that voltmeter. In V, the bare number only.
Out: 1.1
